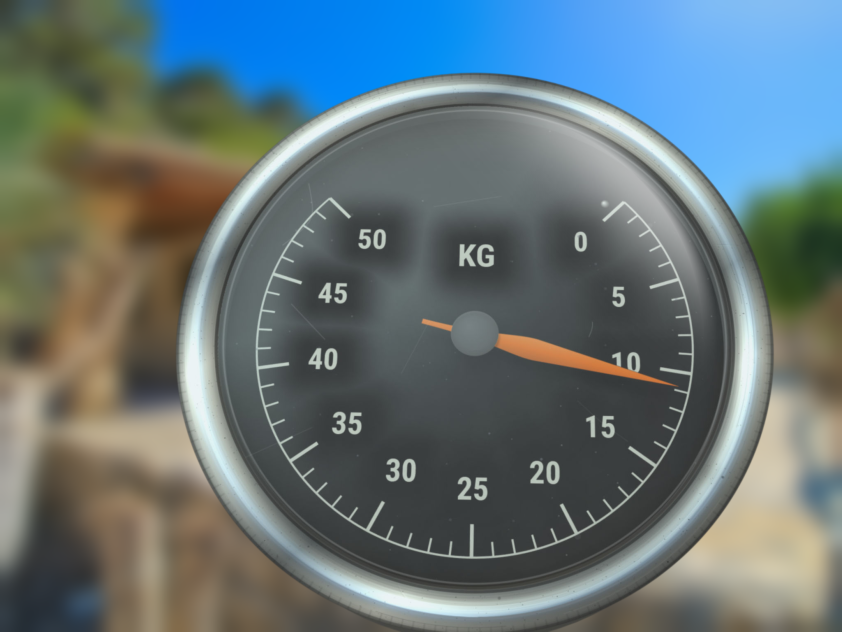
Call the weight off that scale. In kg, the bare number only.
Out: 11
